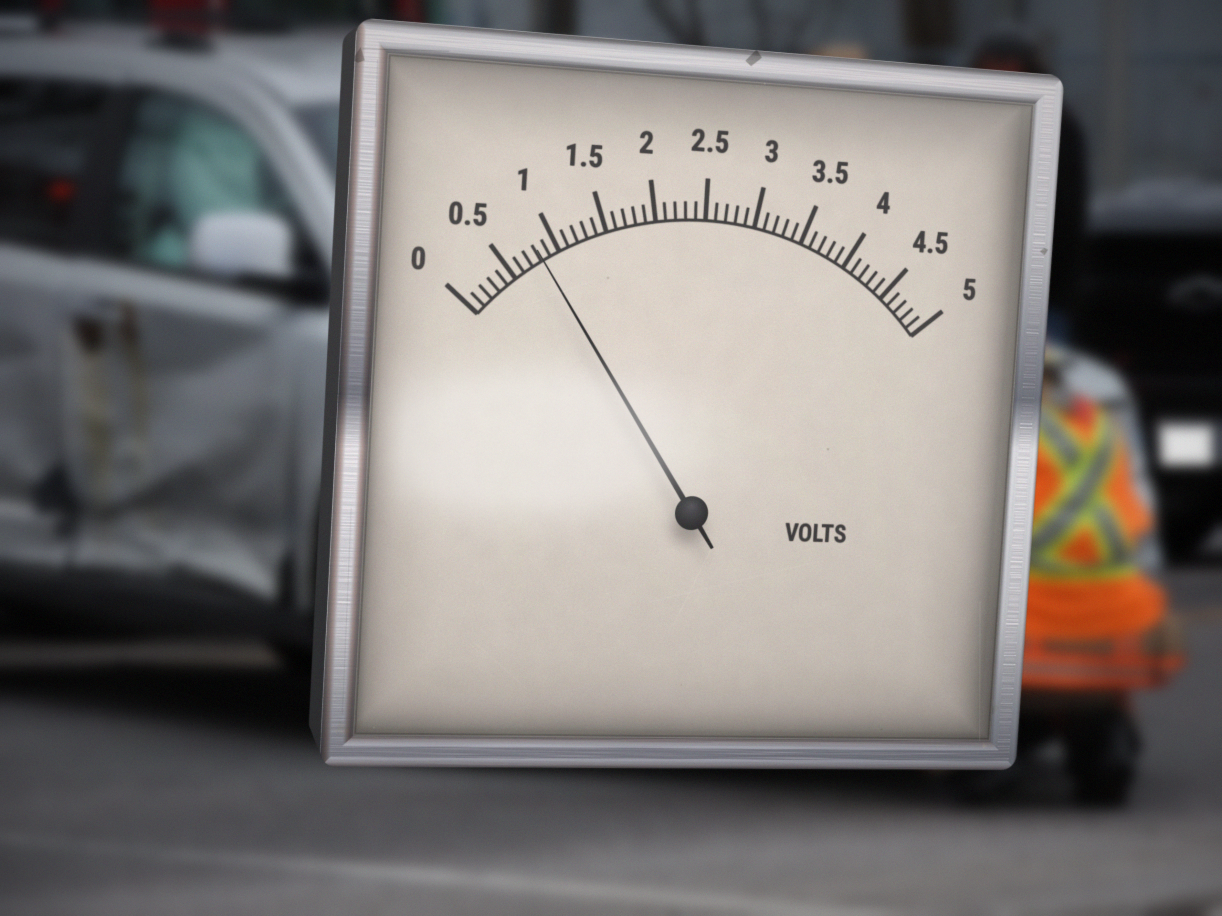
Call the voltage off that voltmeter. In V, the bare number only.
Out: 0.8
